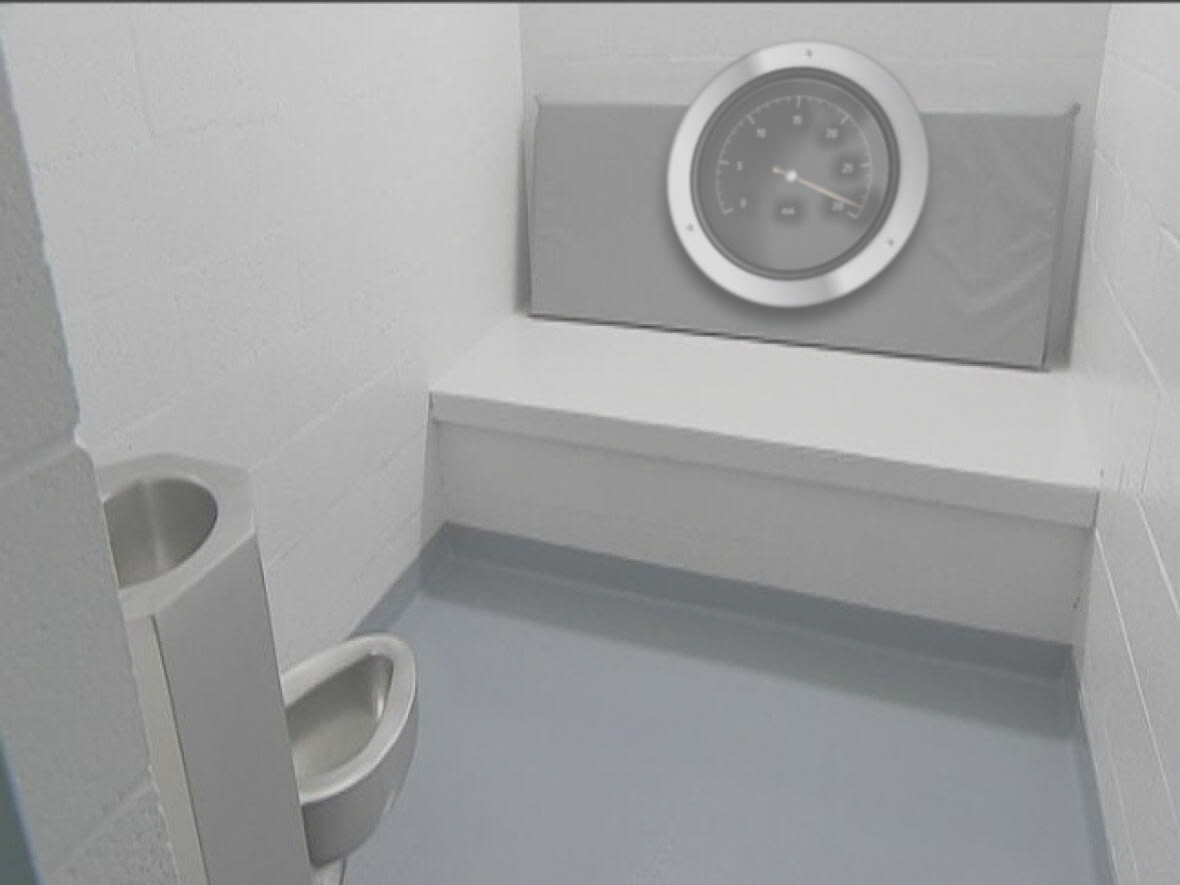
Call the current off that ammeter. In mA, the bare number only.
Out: 29
